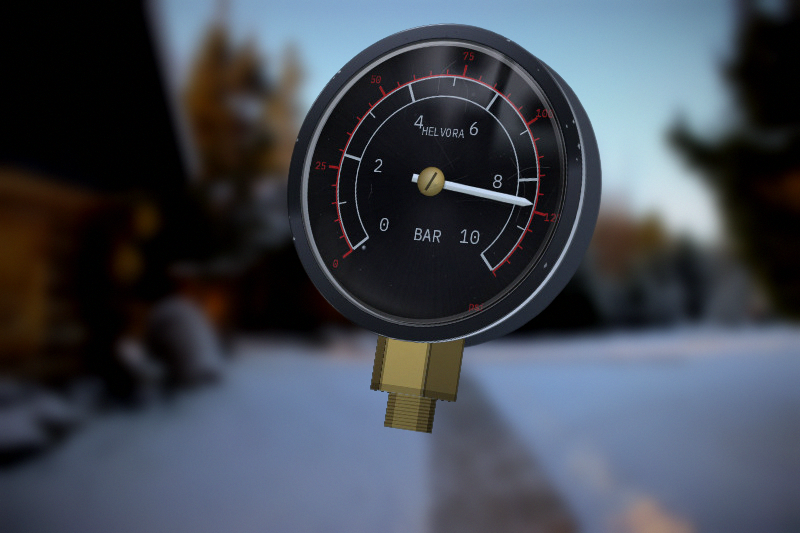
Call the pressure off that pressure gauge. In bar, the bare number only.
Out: 8.5
